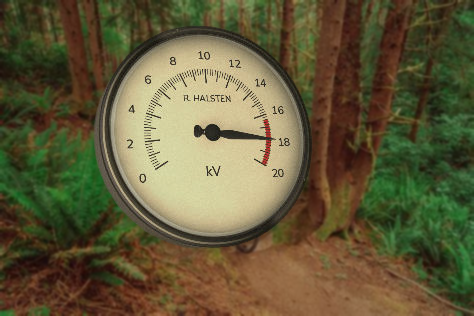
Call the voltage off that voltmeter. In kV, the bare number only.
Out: 18
